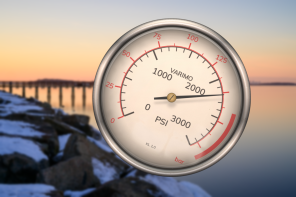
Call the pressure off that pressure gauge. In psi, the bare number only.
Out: 2200
